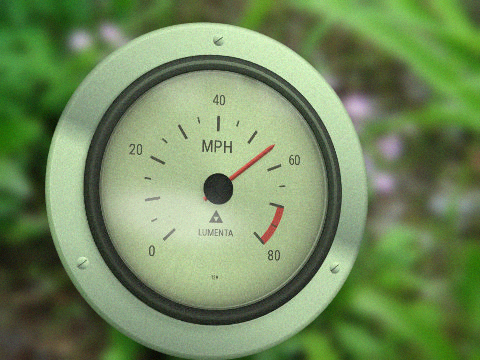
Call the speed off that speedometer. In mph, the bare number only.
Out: 55
